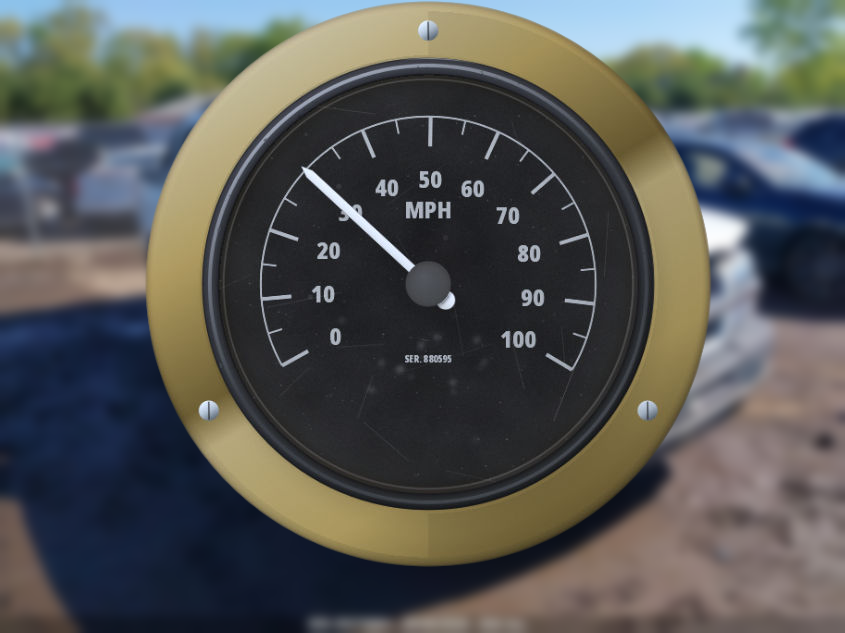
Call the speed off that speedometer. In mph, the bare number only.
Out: 30
